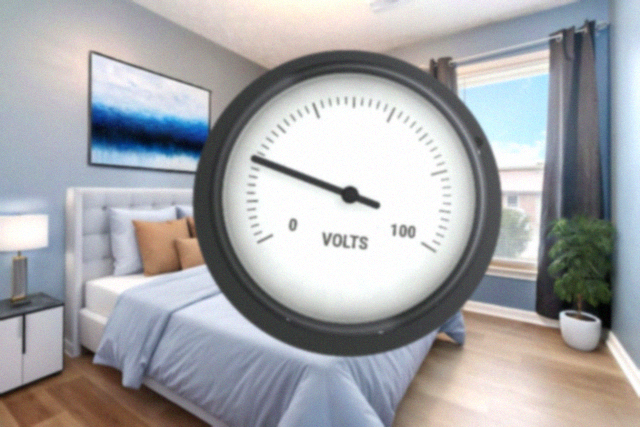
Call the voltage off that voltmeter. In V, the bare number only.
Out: 20
